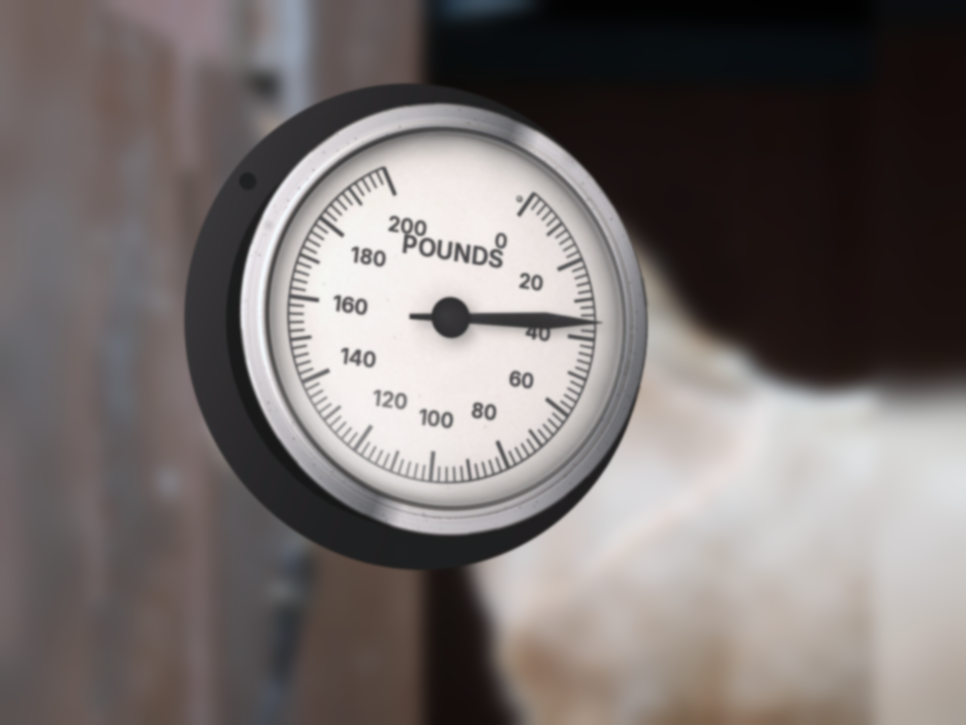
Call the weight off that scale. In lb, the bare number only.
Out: 36
